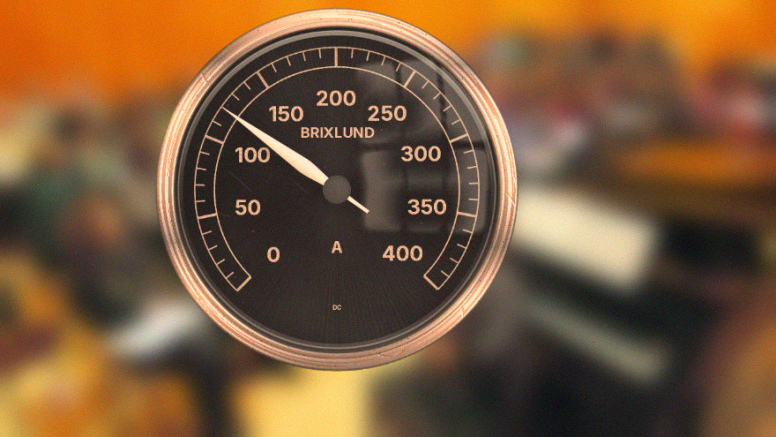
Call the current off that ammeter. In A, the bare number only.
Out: 120
